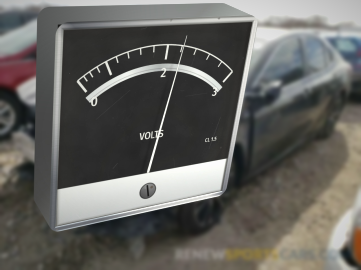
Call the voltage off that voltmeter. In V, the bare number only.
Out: 2.2
